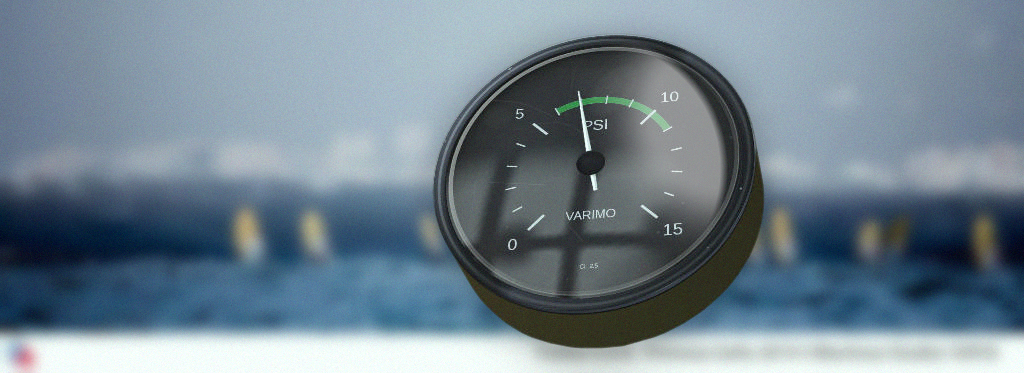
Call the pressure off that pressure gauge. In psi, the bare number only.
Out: 7
